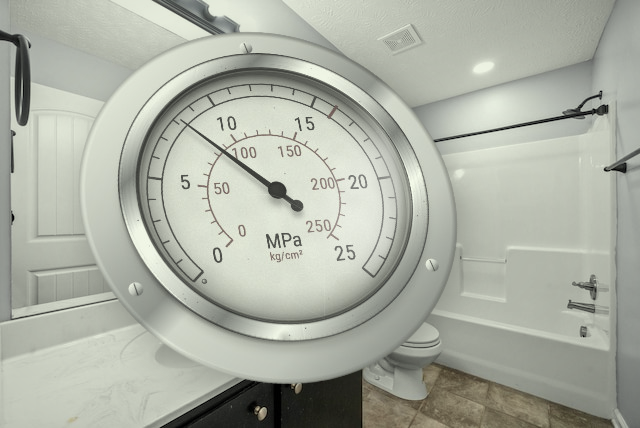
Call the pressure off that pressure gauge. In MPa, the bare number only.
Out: 8
